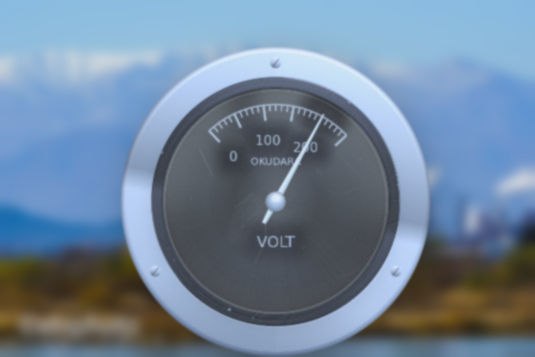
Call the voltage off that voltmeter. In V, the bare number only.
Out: 200
